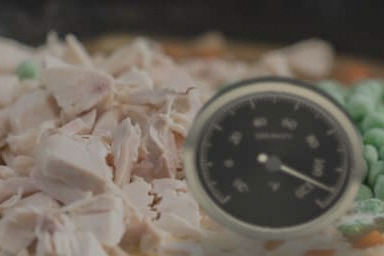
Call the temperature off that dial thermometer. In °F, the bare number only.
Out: 110
